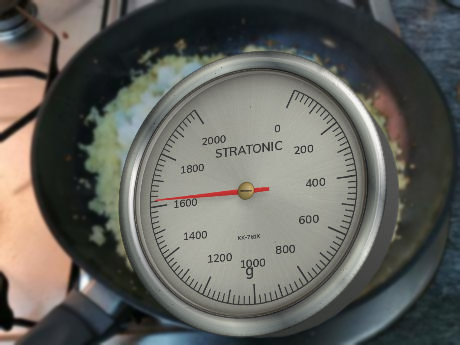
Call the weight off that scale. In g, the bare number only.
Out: 1620
